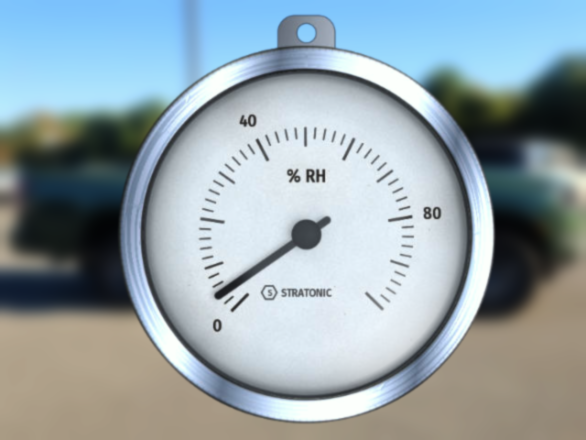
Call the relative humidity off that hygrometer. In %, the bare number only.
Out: 4
